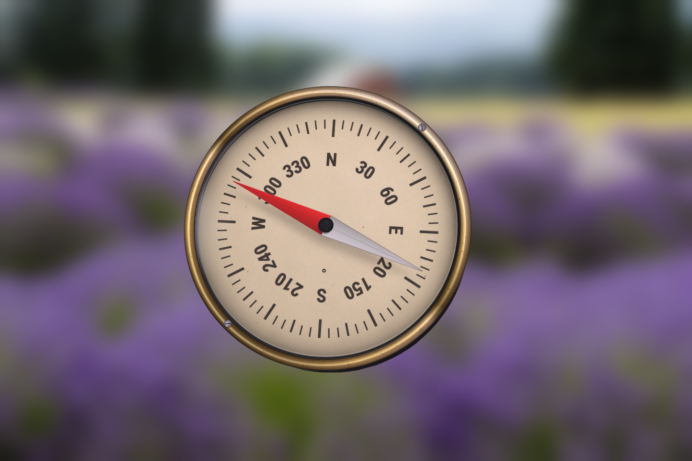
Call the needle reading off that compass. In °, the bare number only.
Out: 292.5
